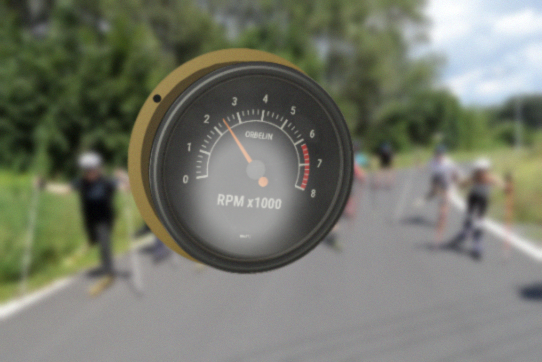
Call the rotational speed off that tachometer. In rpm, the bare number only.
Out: 2400
